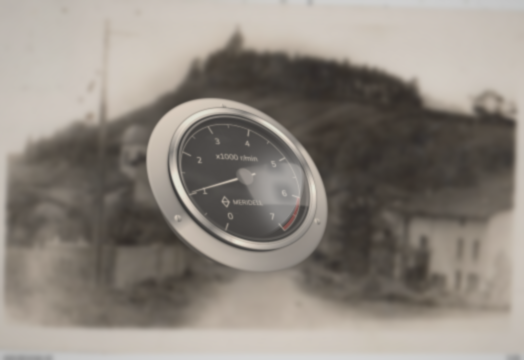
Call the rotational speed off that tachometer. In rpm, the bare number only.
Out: 1000
